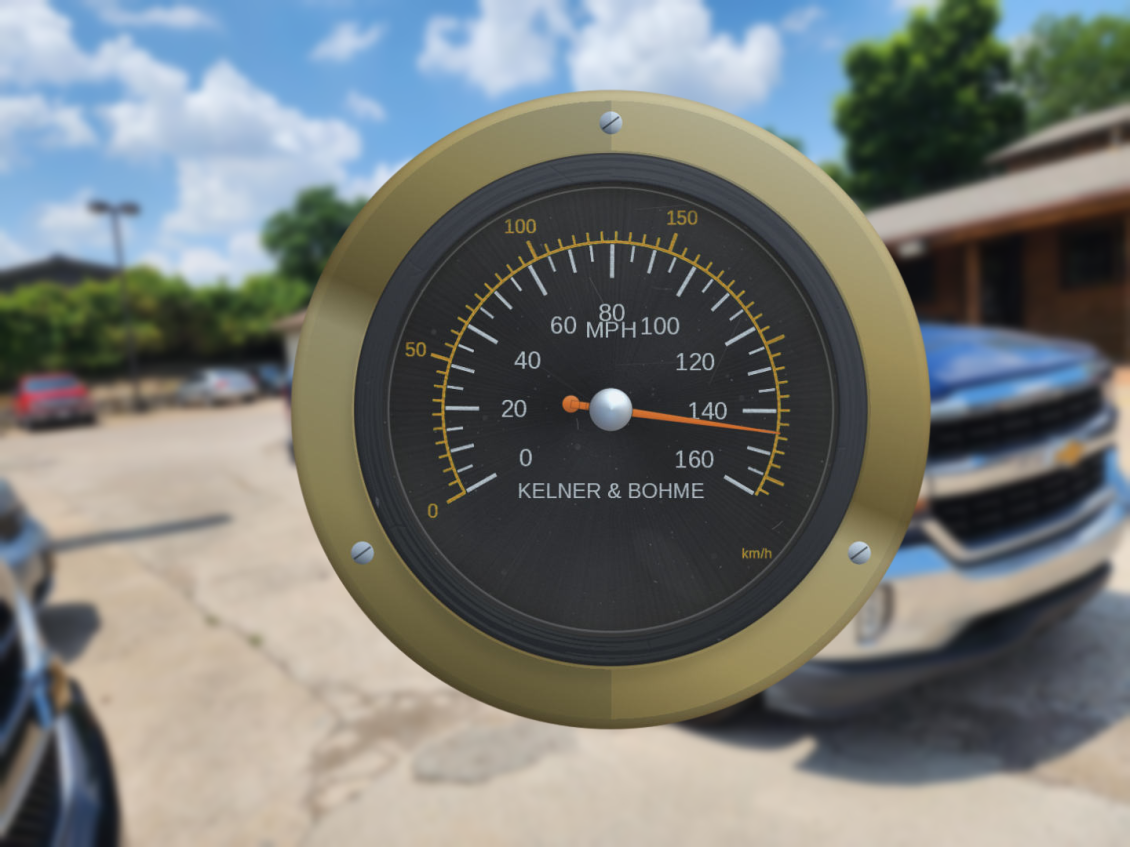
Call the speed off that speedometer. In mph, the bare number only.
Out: 145
